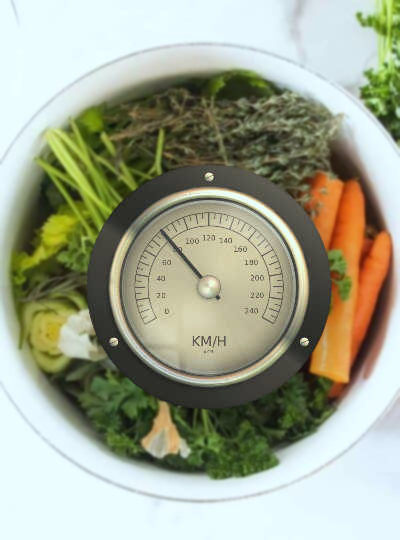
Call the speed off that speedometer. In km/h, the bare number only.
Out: 80
